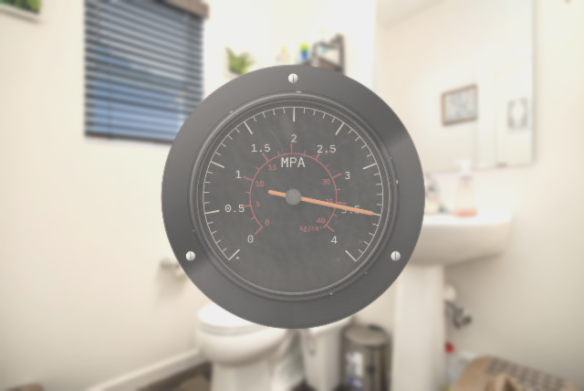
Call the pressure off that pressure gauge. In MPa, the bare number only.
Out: 3.5
